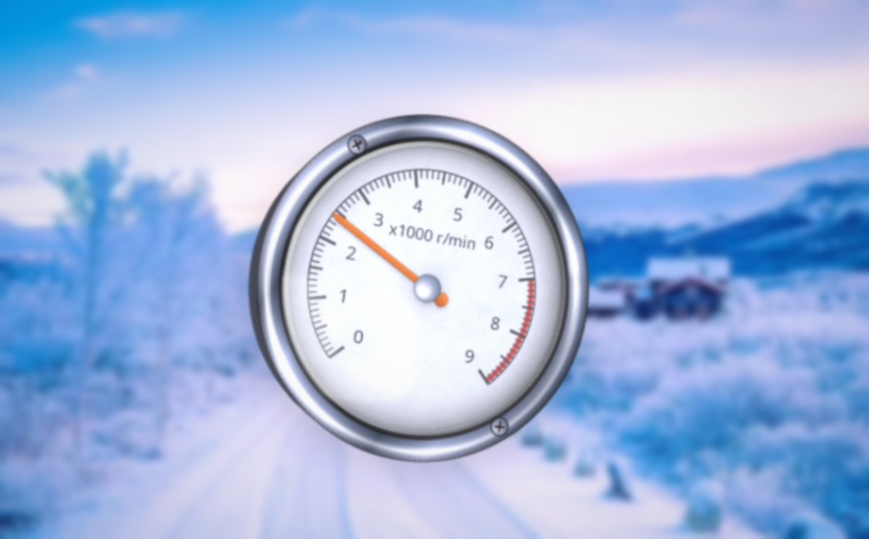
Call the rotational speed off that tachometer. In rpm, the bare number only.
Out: 2400
